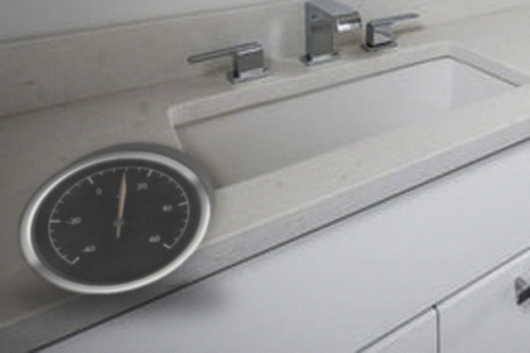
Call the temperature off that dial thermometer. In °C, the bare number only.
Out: 12
